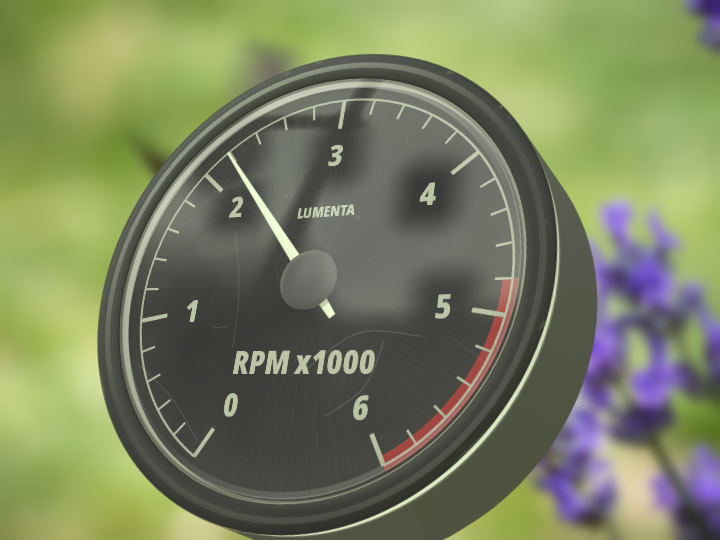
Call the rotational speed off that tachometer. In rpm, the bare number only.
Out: 2200
